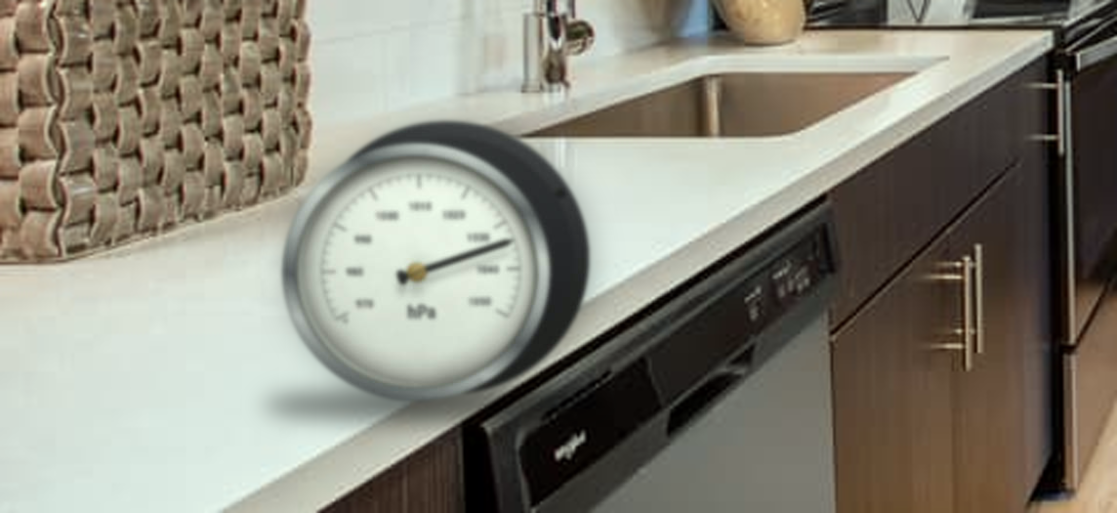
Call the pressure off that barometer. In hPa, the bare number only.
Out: 1034
